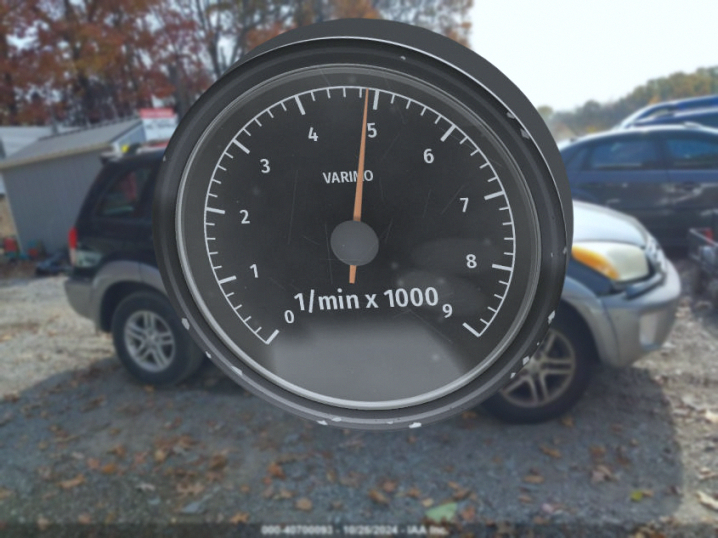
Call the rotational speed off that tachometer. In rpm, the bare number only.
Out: 4900
